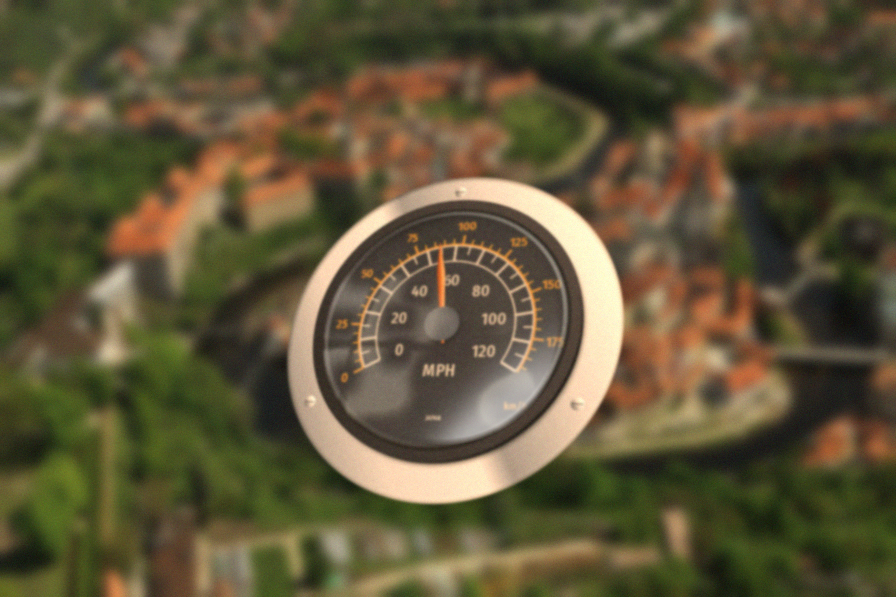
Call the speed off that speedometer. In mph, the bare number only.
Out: 55
